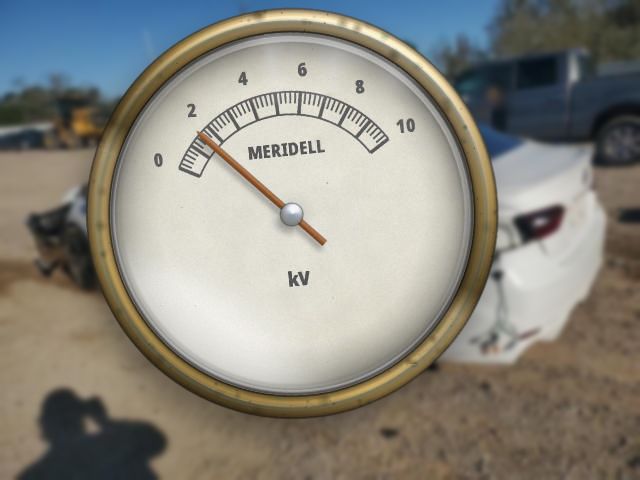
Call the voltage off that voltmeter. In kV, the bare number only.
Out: 1.6
